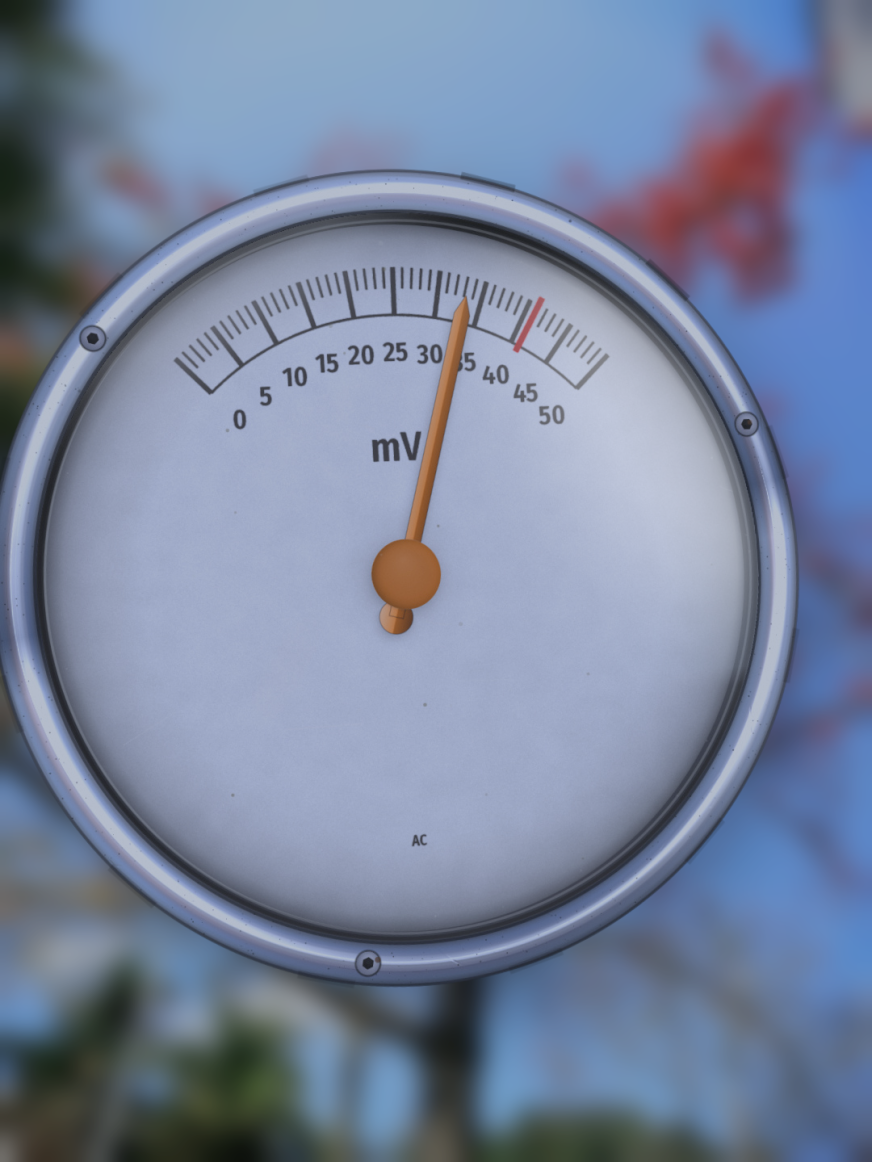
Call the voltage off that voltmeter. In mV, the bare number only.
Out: 33
